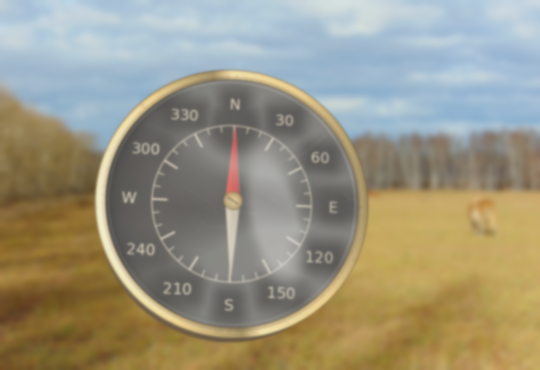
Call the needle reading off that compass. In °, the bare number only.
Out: 0
